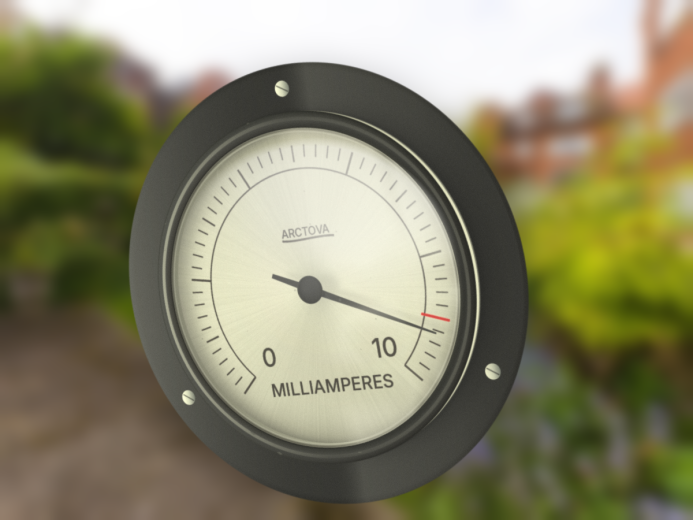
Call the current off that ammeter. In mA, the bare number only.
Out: 9.2
